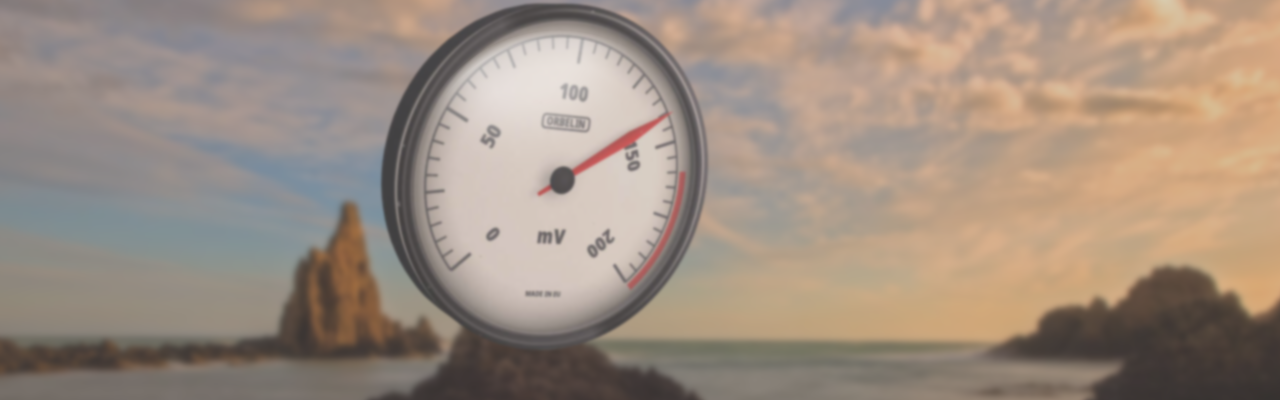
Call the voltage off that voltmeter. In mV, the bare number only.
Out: 140
